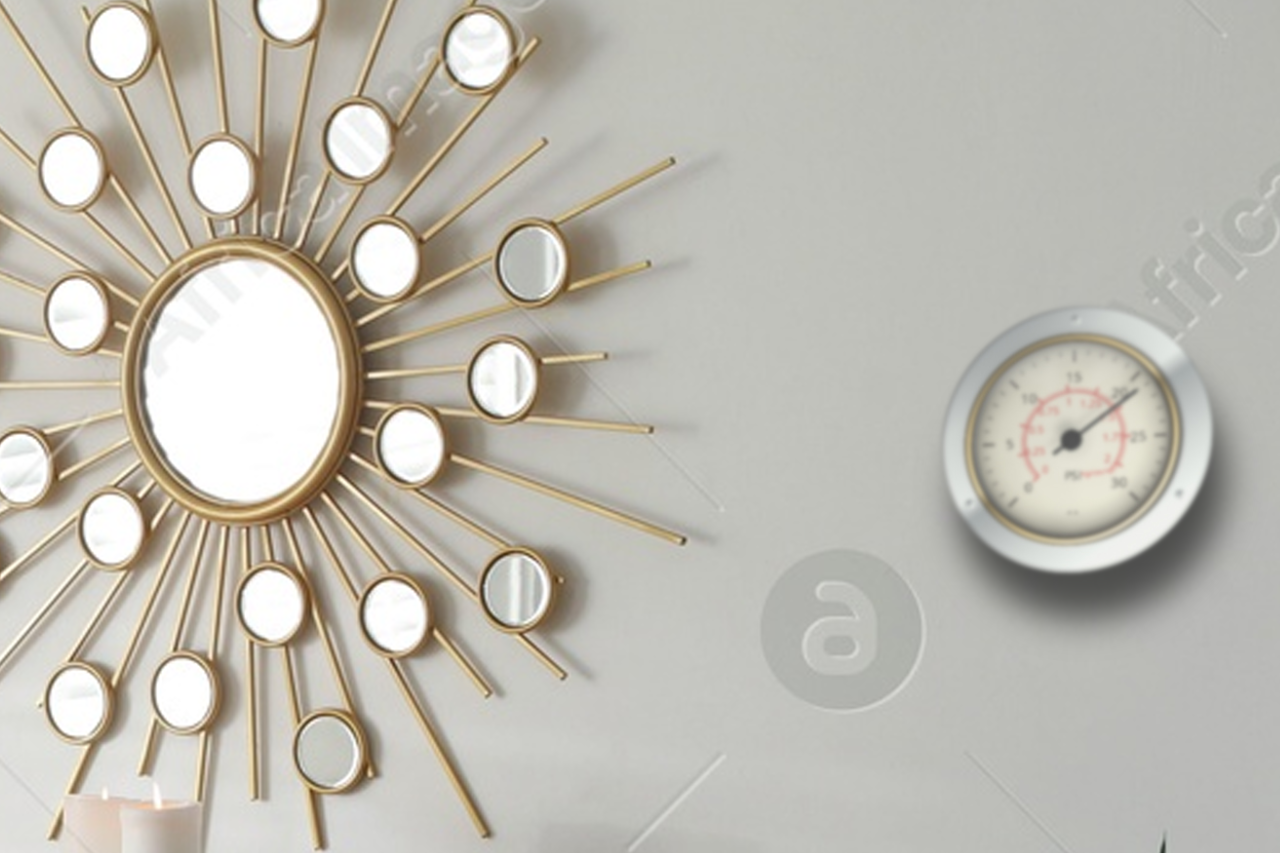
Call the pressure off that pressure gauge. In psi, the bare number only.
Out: 21
